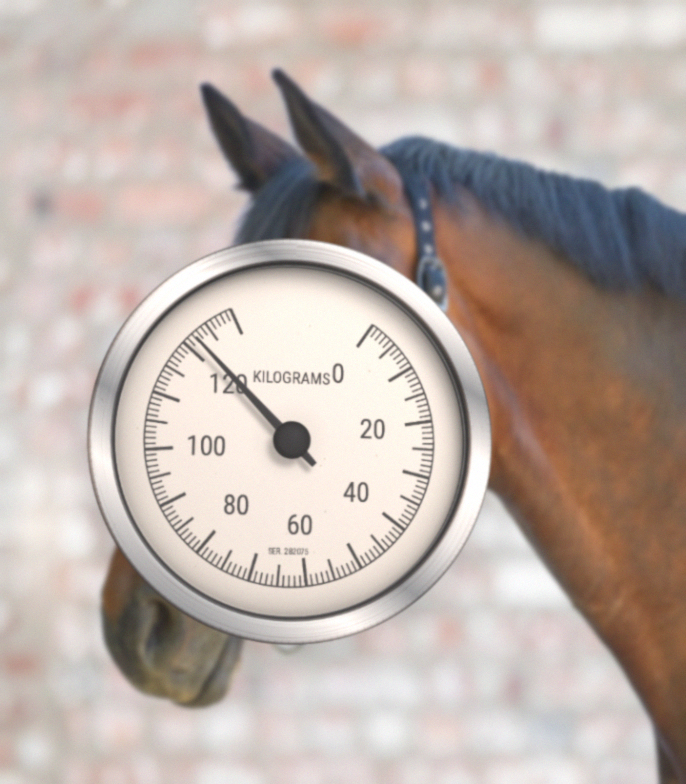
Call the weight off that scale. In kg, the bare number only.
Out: 122
